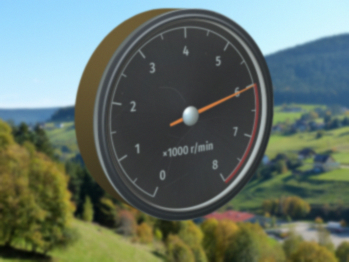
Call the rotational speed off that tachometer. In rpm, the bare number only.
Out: 6000
